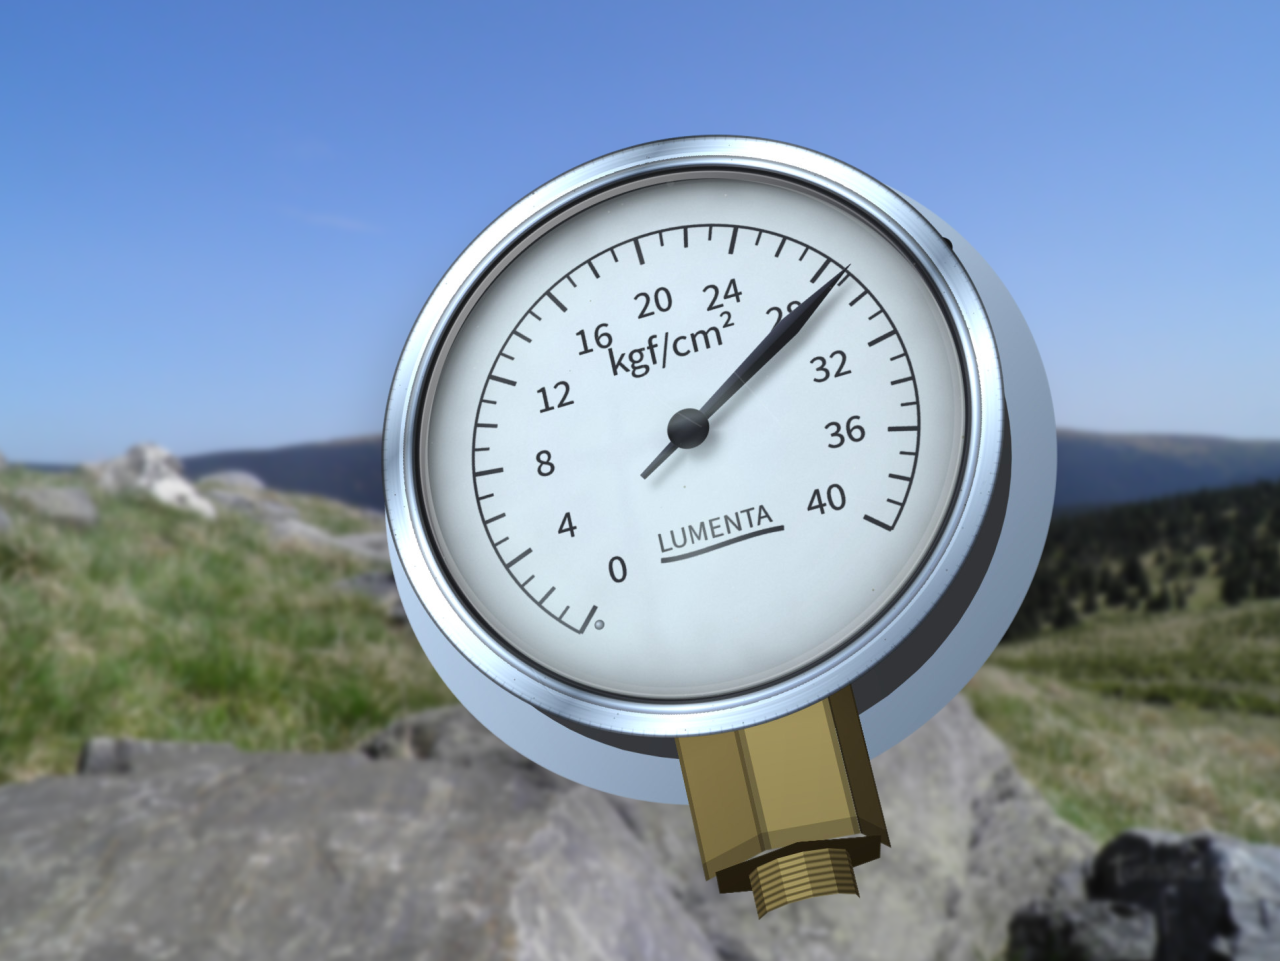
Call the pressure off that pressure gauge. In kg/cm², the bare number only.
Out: 29
